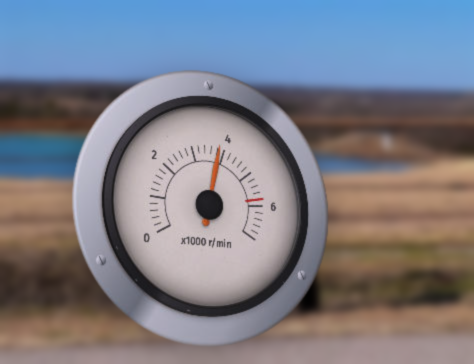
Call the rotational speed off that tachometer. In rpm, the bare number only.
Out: 3800
